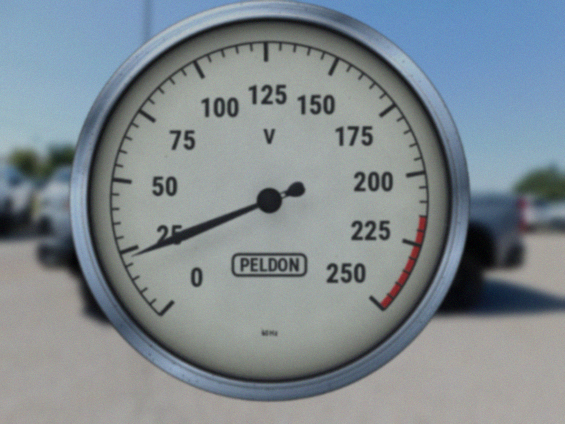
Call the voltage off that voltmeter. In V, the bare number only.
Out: 22.5
